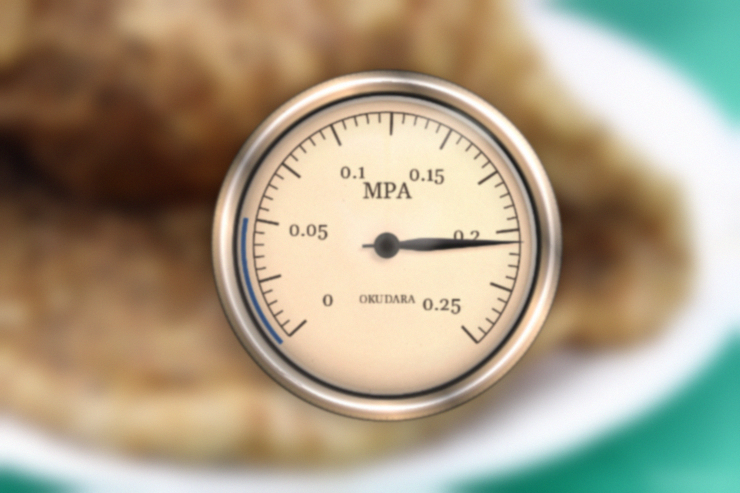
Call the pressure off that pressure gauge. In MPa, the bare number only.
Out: 0.205
